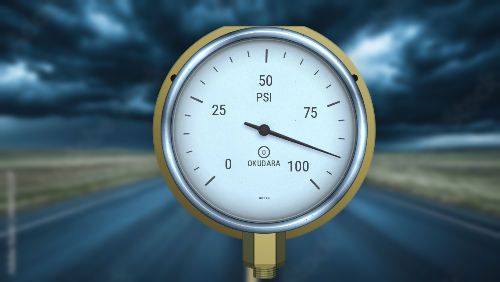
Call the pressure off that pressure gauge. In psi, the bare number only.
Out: 90
